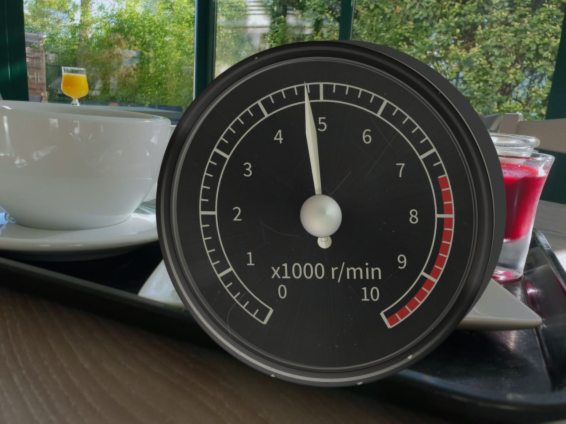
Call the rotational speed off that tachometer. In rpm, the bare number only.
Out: 4800
